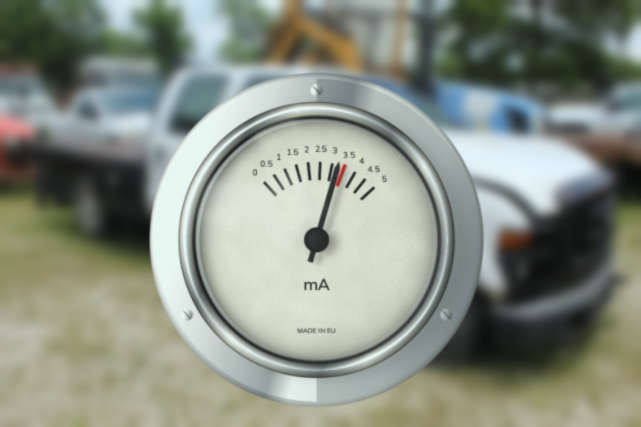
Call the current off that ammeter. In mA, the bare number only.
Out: 3.25
